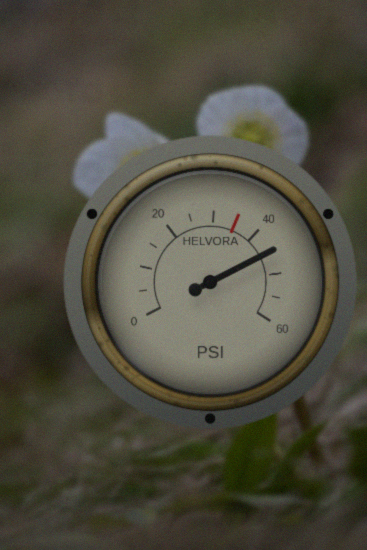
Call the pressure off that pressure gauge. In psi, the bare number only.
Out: 45
